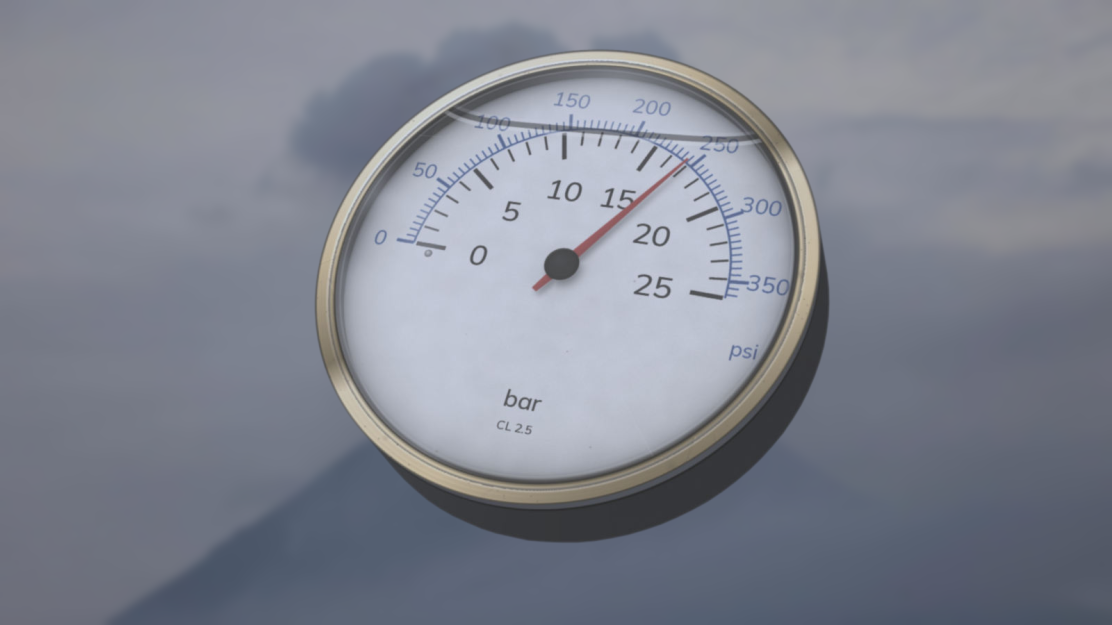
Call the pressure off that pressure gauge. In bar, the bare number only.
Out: 17
